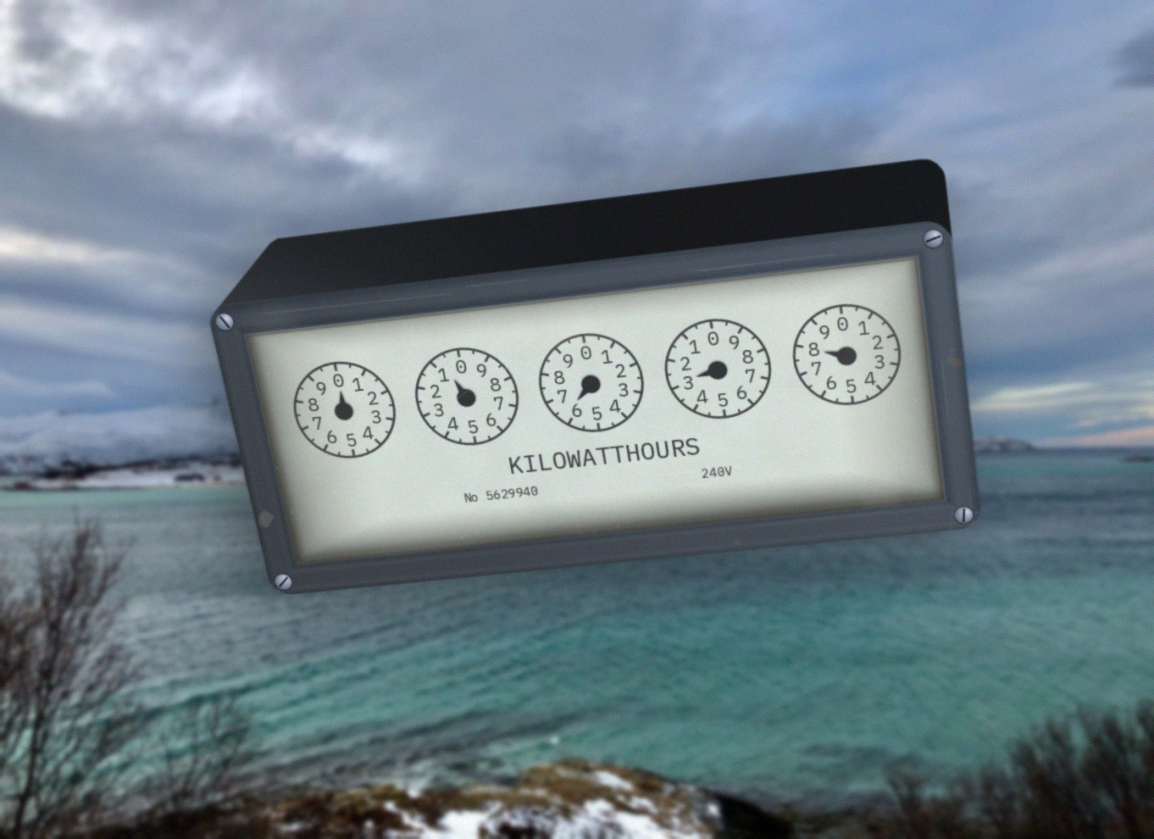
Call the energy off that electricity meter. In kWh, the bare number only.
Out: 628
